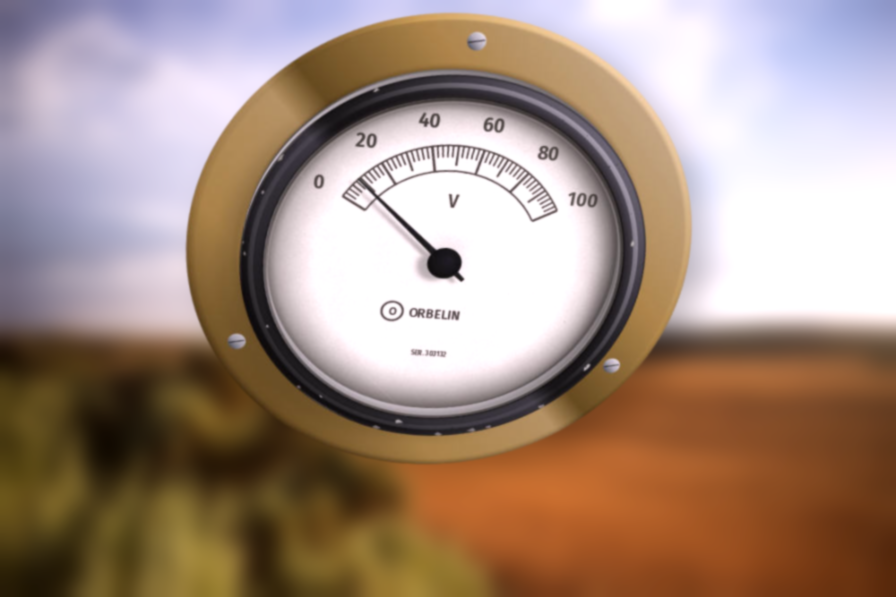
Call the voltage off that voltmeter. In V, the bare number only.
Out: 10
